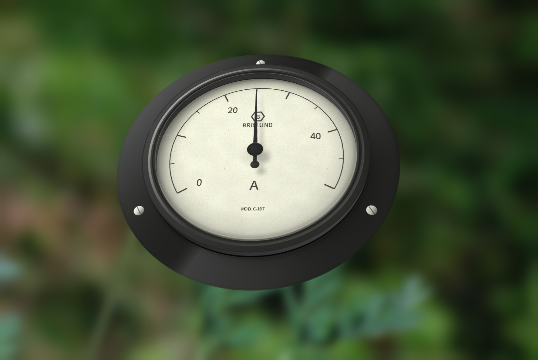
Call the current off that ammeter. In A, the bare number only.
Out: 25
